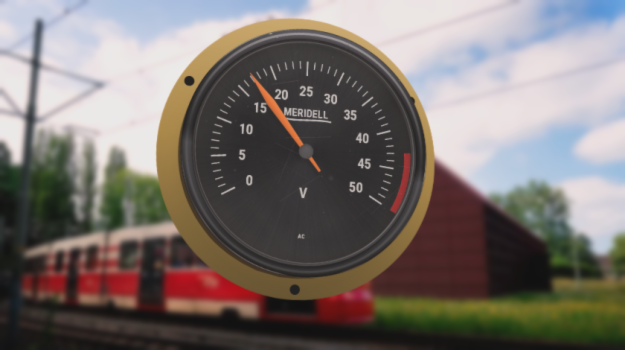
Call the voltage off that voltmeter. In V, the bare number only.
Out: 17
